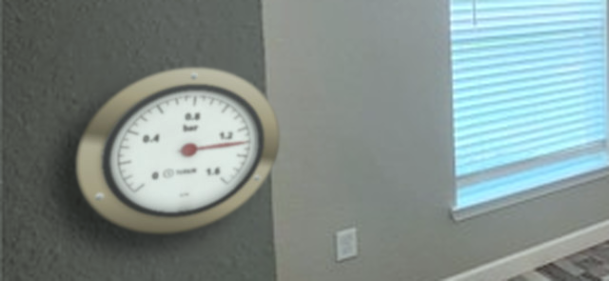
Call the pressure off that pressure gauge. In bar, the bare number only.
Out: 1.3
